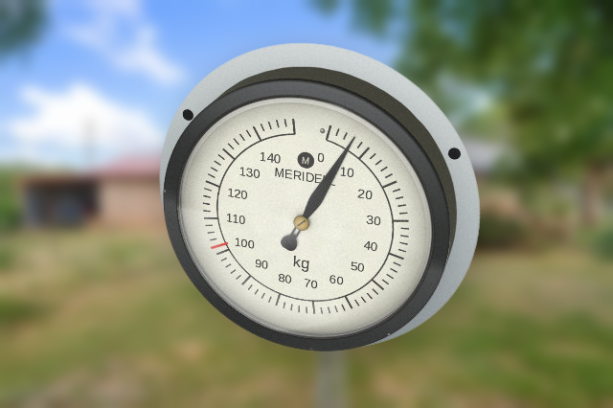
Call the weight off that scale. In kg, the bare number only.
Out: 6
